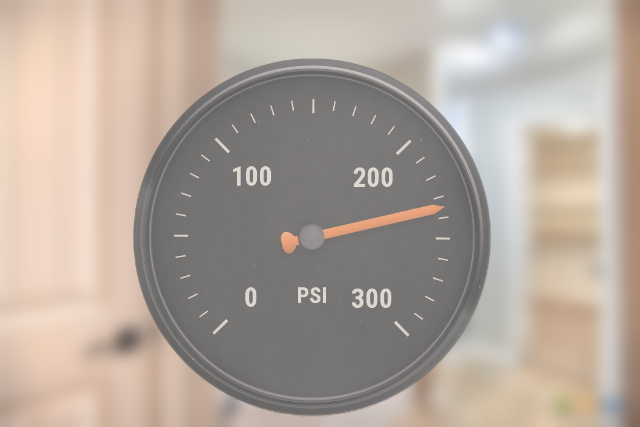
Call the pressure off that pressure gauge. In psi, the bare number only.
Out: 235
